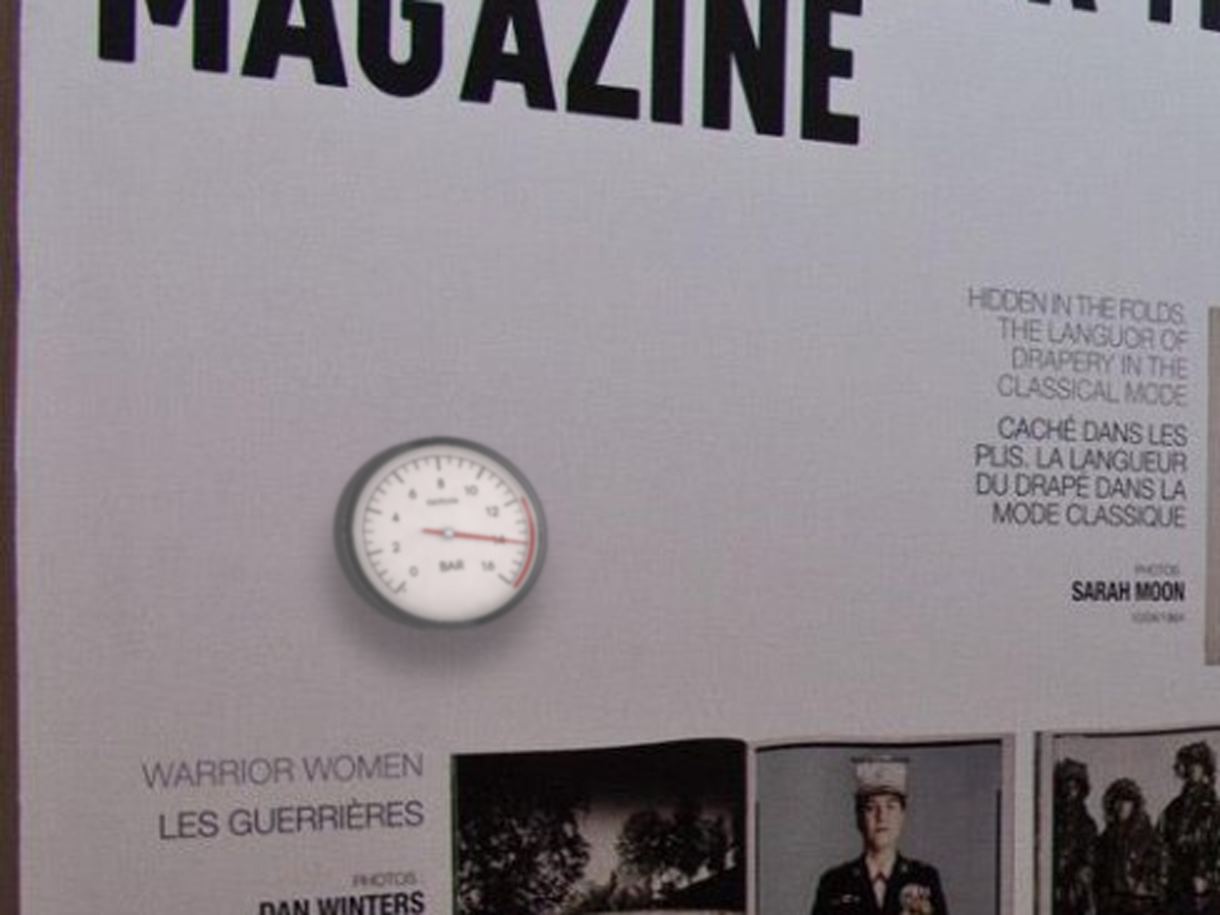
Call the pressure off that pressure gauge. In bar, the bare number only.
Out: 14
